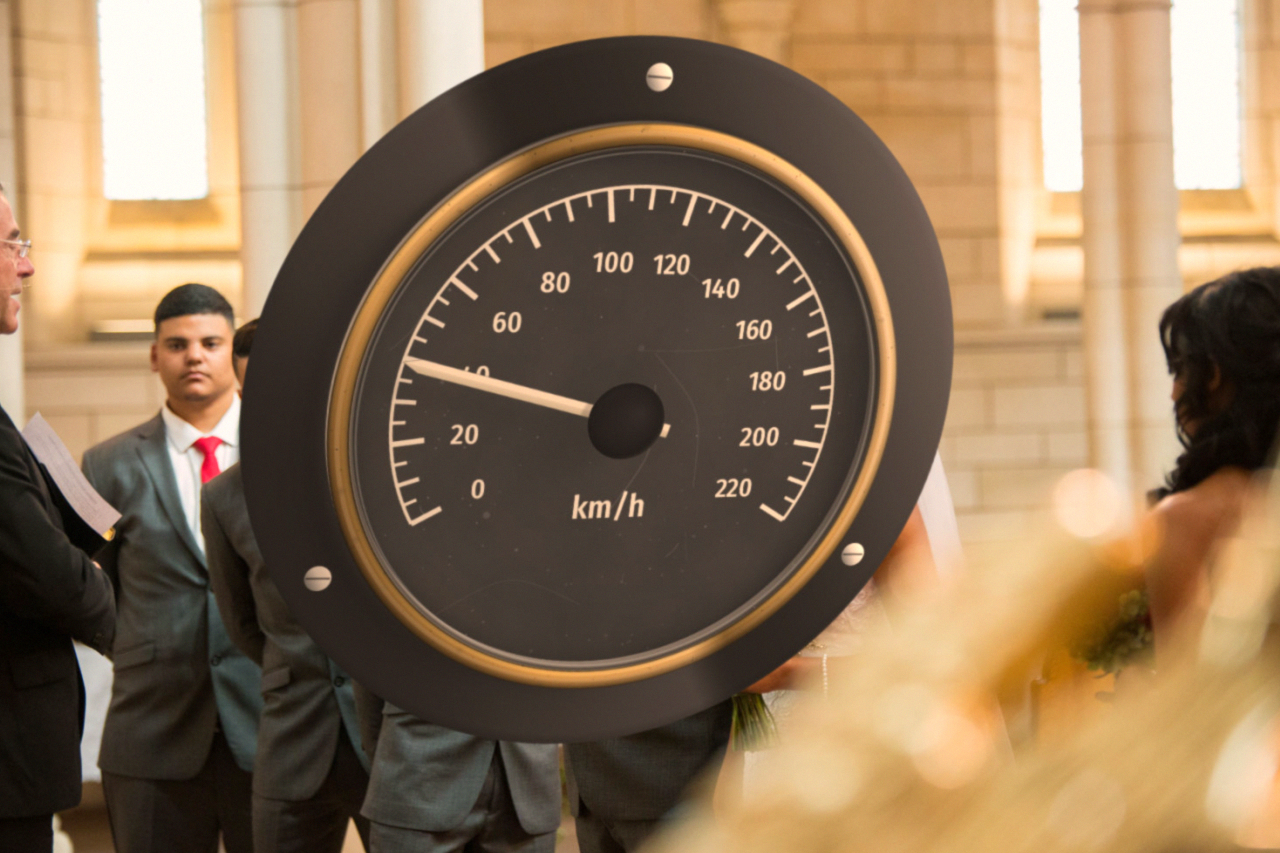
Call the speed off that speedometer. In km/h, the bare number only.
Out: 40
